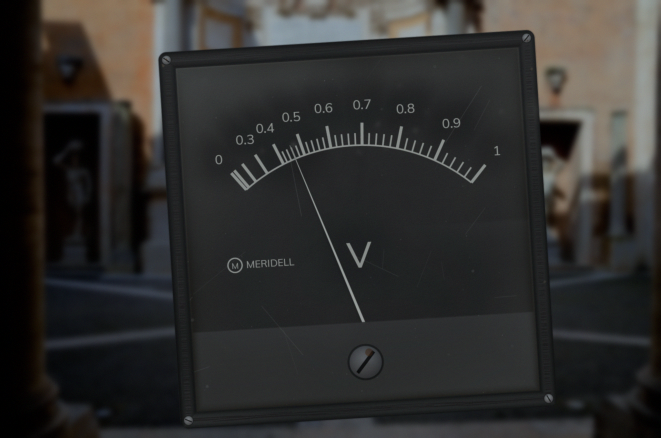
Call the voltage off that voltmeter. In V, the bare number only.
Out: 0.46
